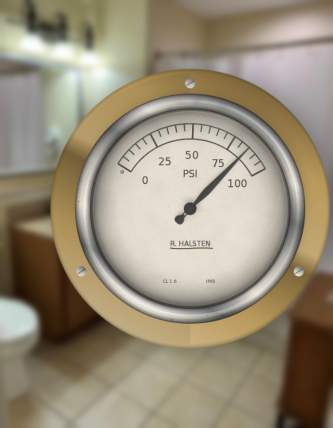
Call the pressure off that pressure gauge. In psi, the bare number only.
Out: 85
